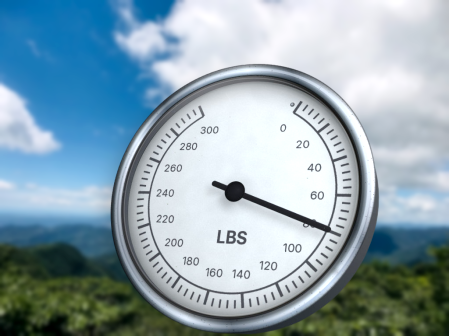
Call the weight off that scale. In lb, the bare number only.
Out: 80
